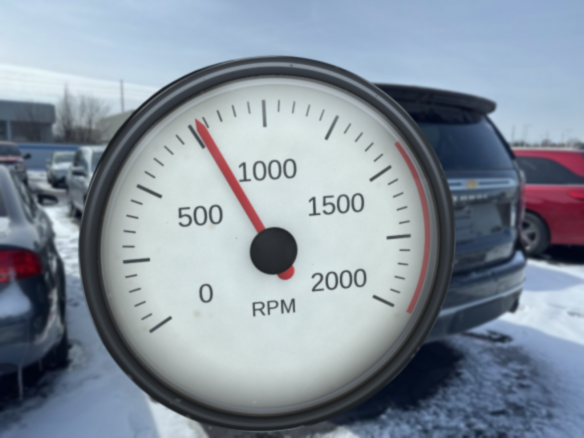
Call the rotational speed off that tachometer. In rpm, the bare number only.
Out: 775
